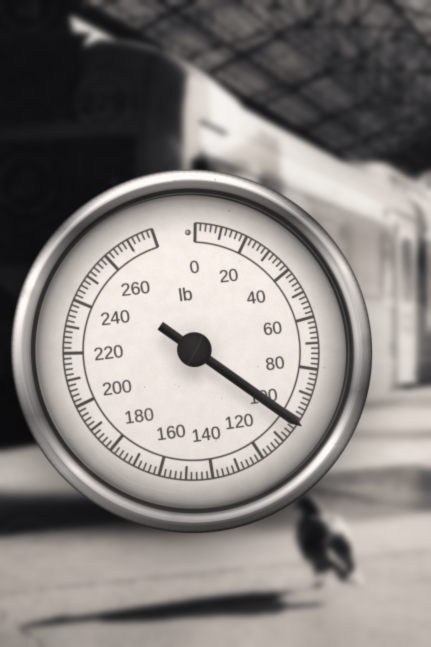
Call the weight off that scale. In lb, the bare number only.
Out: 102
